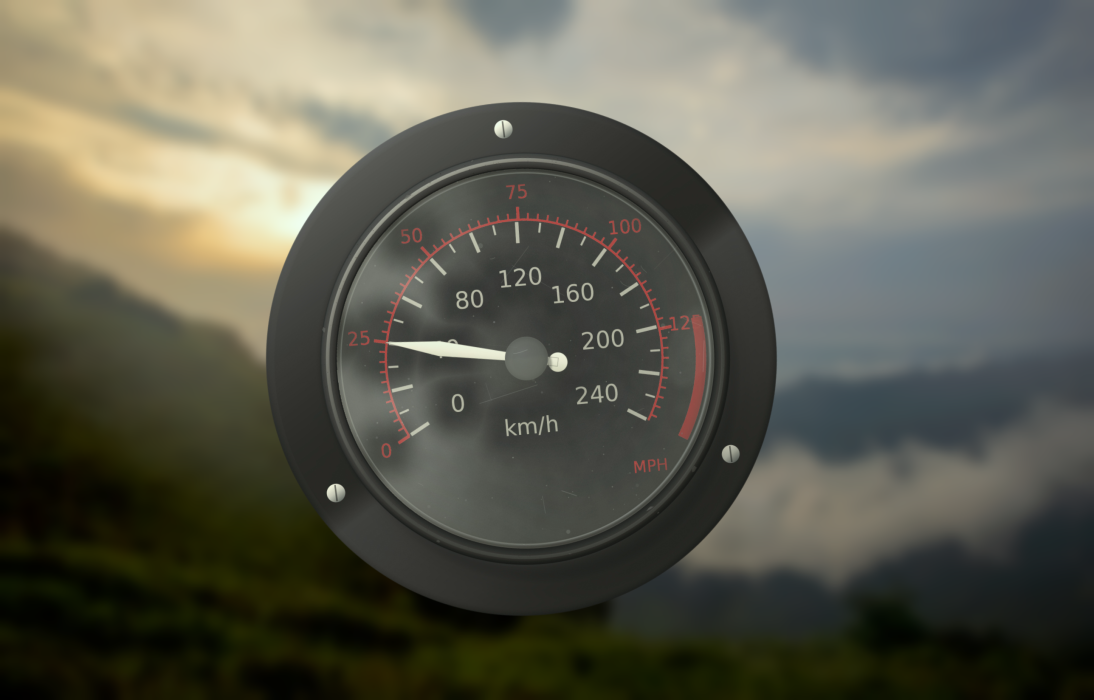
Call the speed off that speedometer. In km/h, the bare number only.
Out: 40
